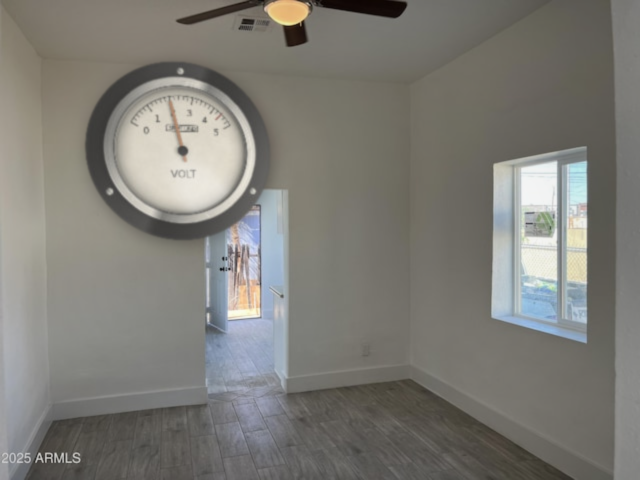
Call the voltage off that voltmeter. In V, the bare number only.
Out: 2
